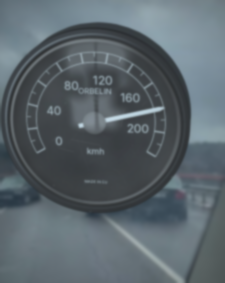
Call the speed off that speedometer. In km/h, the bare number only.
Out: 180
